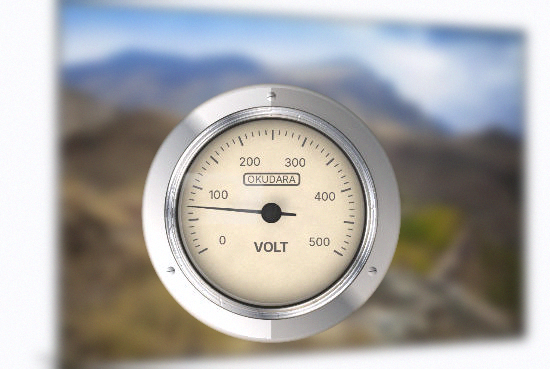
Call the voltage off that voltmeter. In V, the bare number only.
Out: 70
